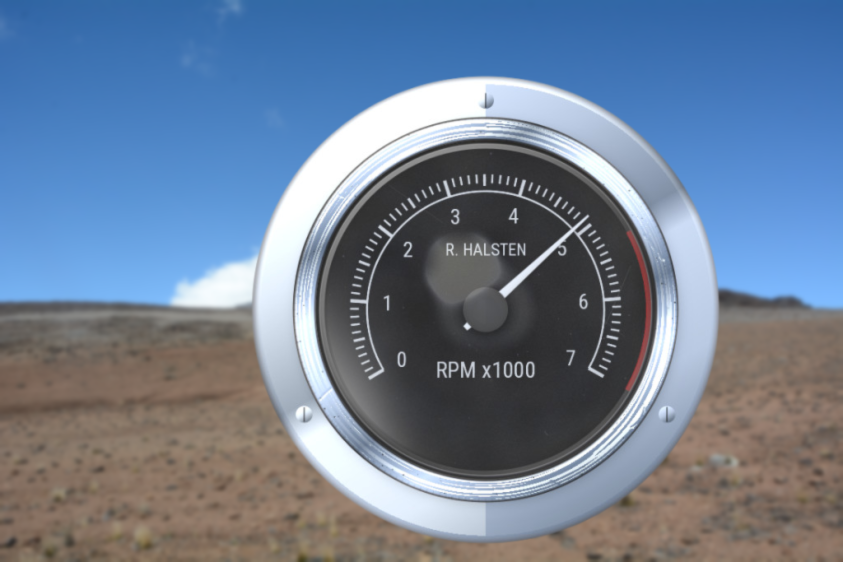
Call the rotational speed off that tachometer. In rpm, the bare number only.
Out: 4900
